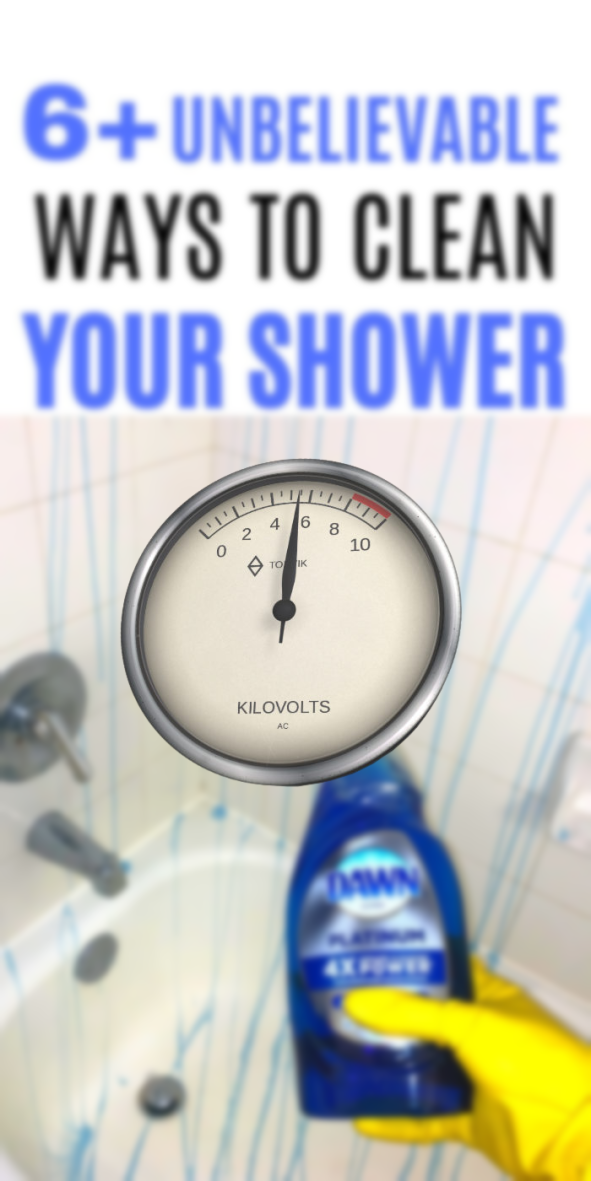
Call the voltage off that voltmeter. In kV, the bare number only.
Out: 5.5
